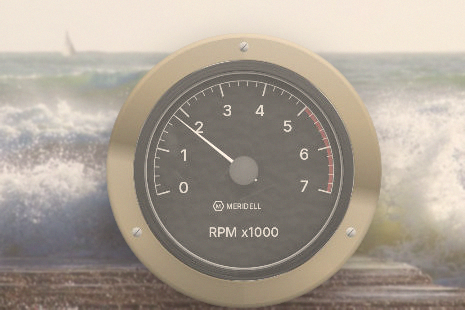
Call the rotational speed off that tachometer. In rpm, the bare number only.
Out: 1800
